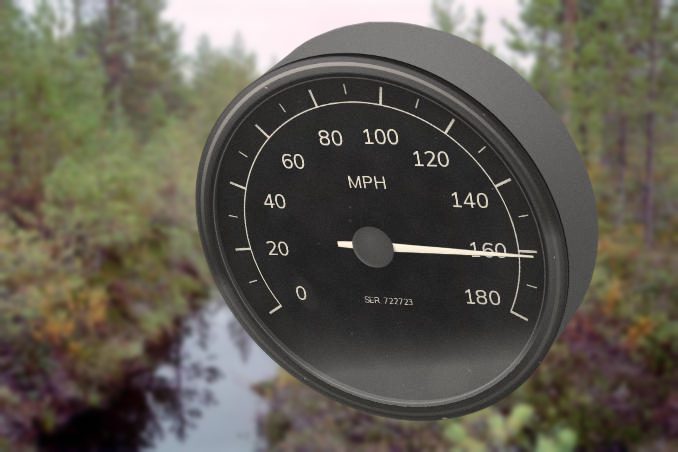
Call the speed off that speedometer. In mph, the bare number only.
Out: 160
